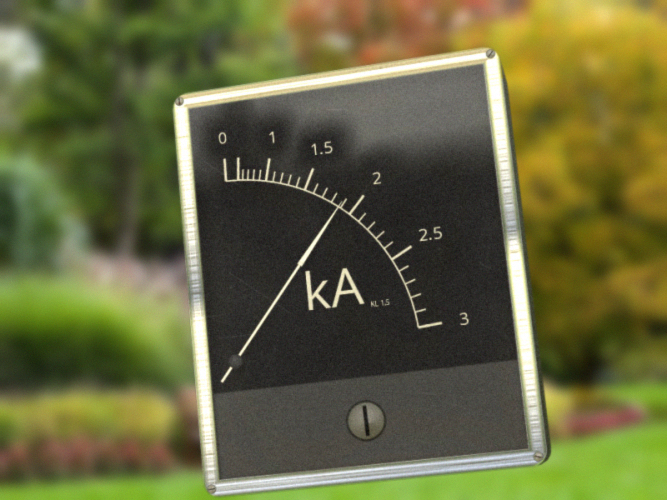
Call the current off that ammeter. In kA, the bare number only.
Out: 1.9
